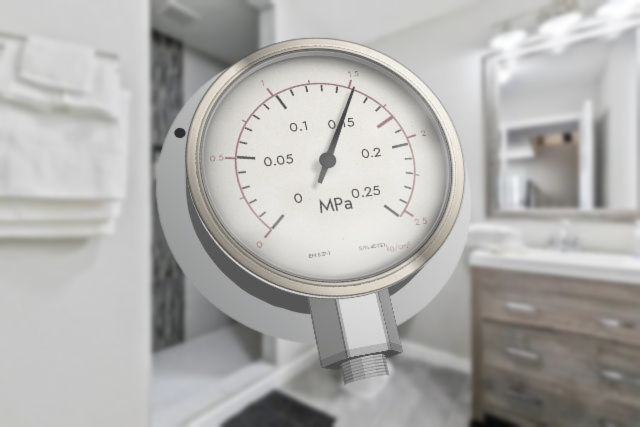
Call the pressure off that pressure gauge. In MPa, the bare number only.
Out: 0.15
